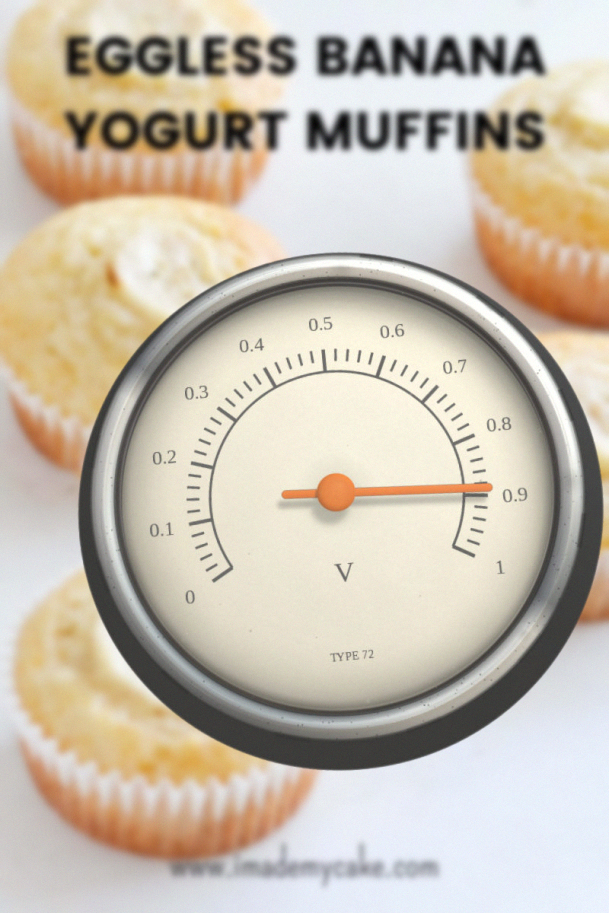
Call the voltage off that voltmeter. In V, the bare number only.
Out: 0.89
